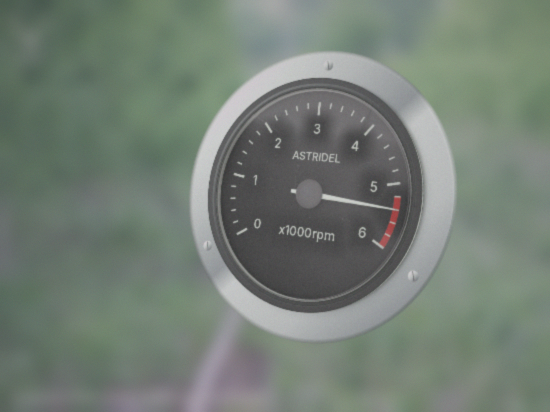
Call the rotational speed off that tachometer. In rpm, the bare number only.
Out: 5400
